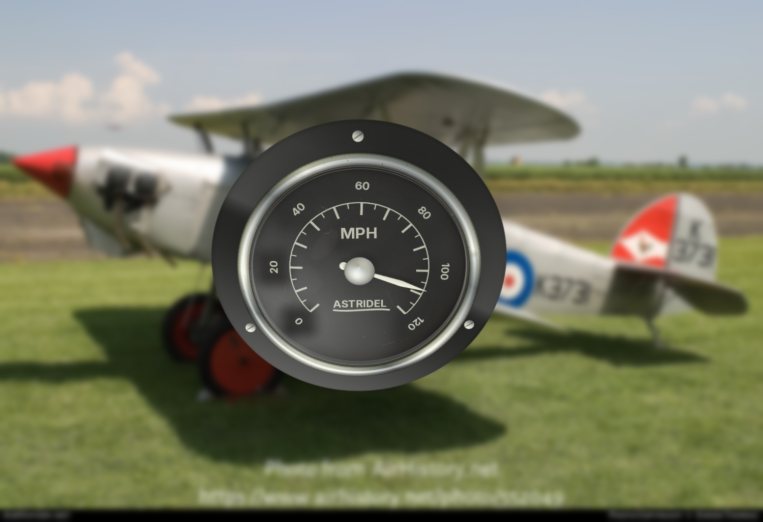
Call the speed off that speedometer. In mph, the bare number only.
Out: 107.5
